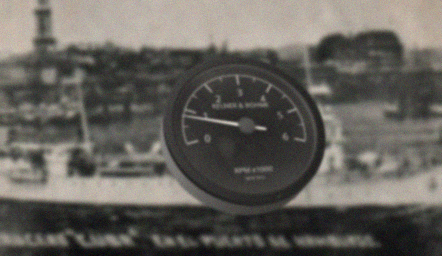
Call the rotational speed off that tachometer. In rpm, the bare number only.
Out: 750
